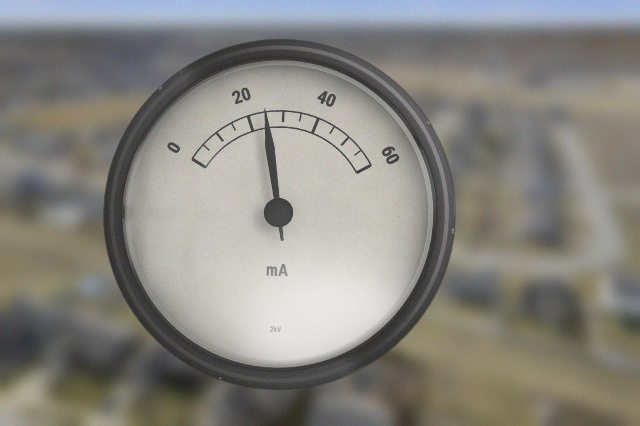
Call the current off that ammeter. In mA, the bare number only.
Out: 25
